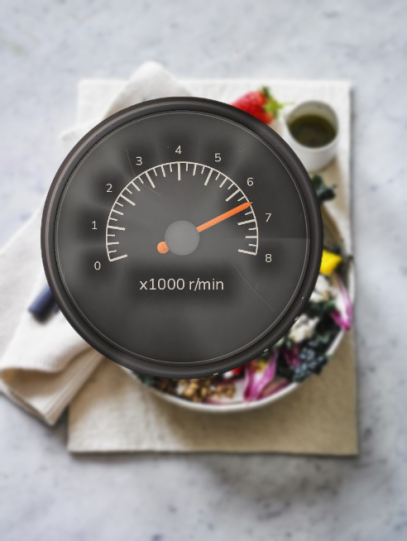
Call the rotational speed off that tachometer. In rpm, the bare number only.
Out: 6500
